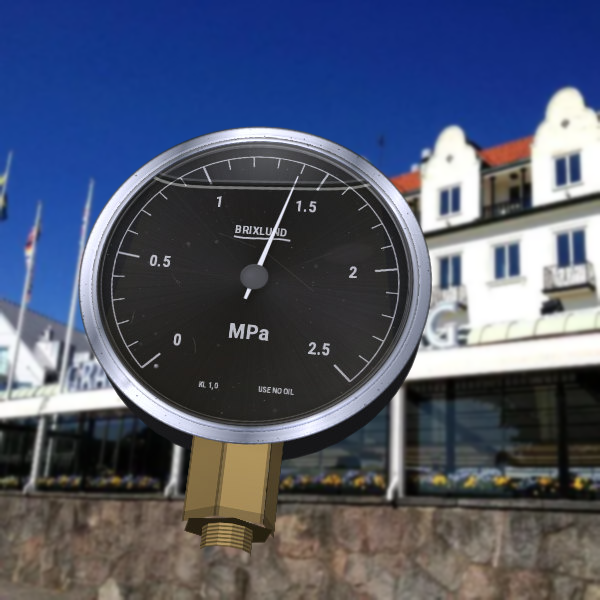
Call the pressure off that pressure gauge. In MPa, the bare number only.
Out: 1.4
